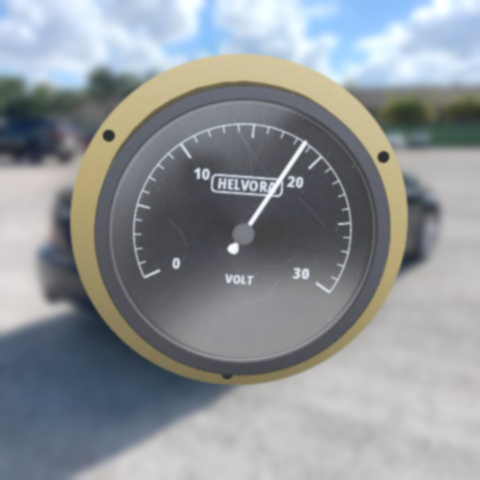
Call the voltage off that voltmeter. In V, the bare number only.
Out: 18.5
